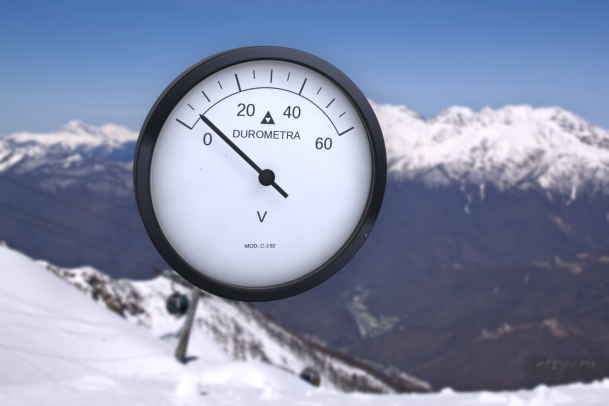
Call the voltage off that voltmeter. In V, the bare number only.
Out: 5
